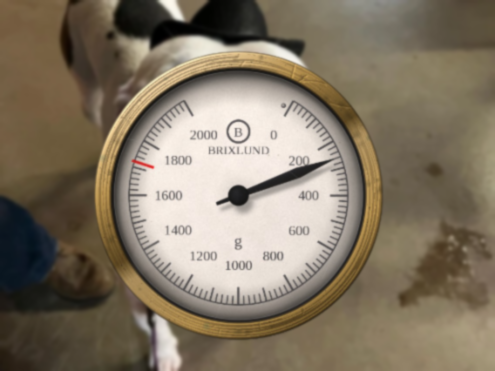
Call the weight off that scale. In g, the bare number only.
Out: 260
